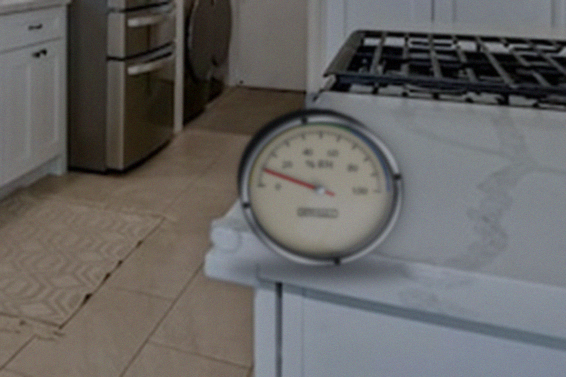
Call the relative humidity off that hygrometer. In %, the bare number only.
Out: 10
